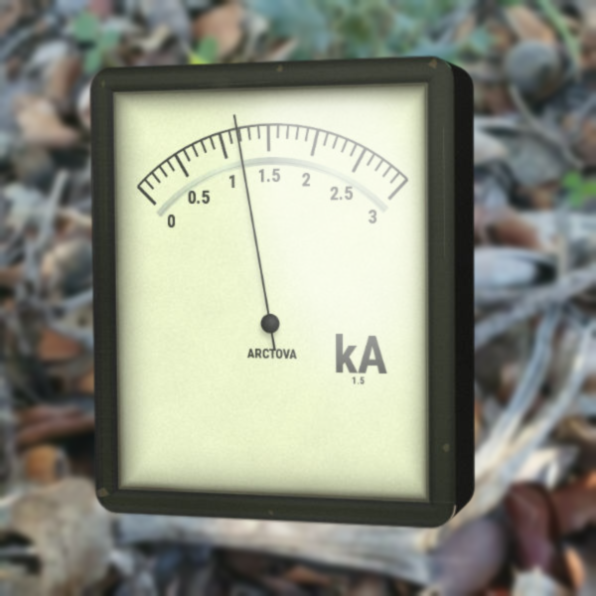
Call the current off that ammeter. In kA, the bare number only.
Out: 1.2
